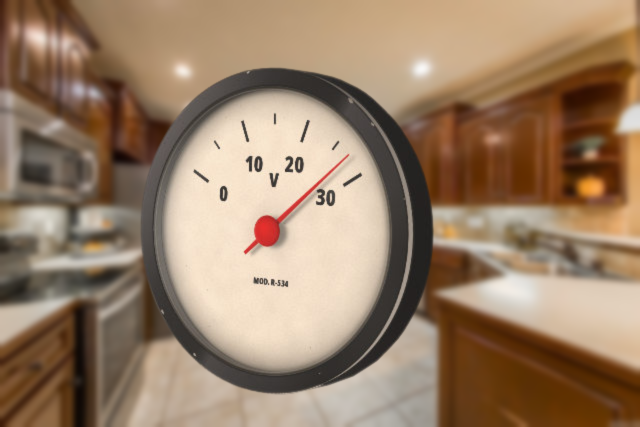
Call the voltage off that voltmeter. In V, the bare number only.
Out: 27.5
